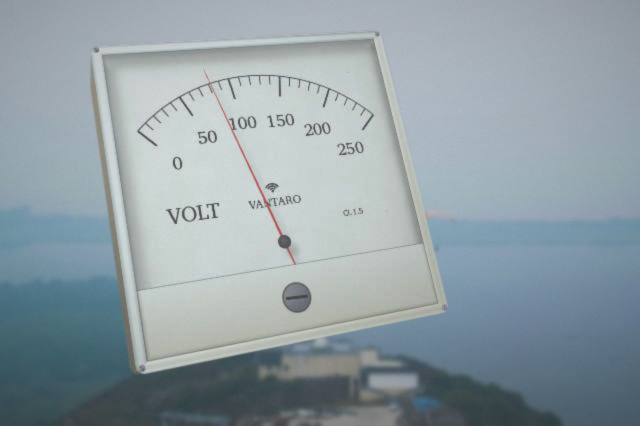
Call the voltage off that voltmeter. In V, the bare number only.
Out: 80
